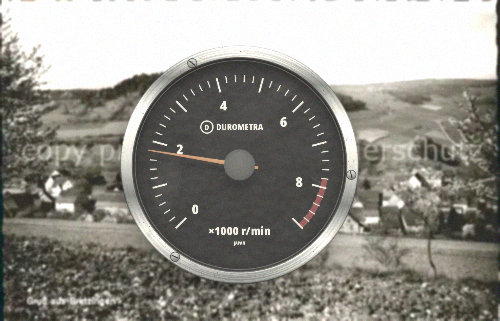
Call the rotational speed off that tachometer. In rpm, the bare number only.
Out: 1800
